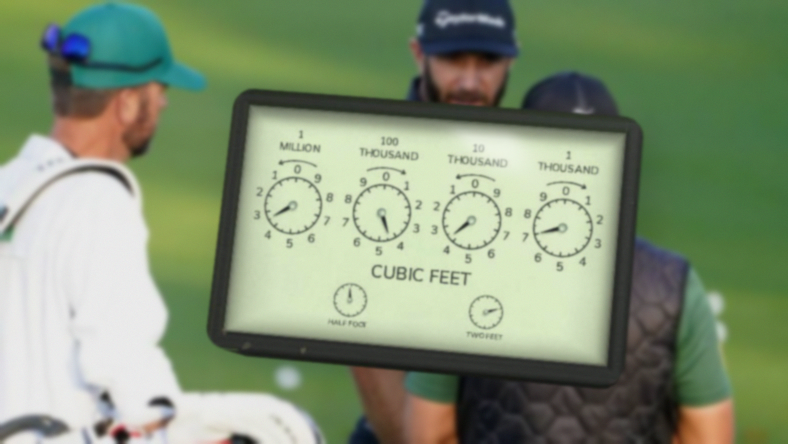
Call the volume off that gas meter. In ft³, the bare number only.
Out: 343700
